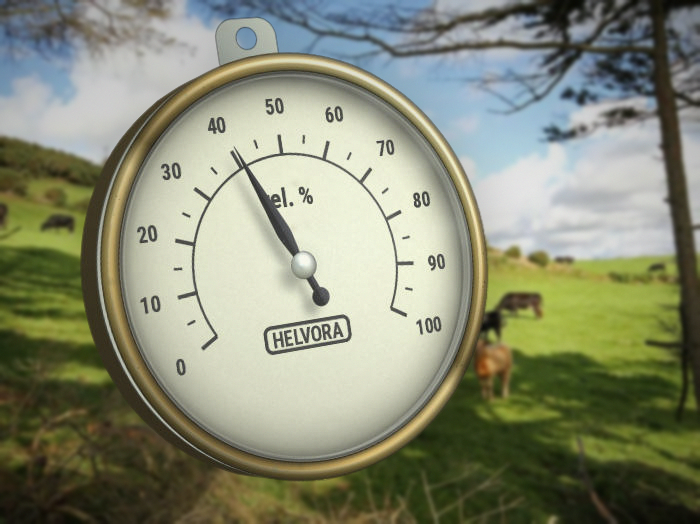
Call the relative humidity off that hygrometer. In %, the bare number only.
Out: 40
